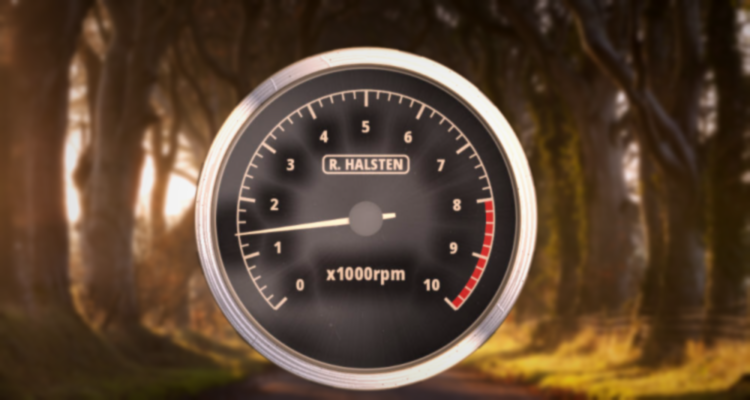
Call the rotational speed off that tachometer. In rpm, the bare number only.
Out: 1400
